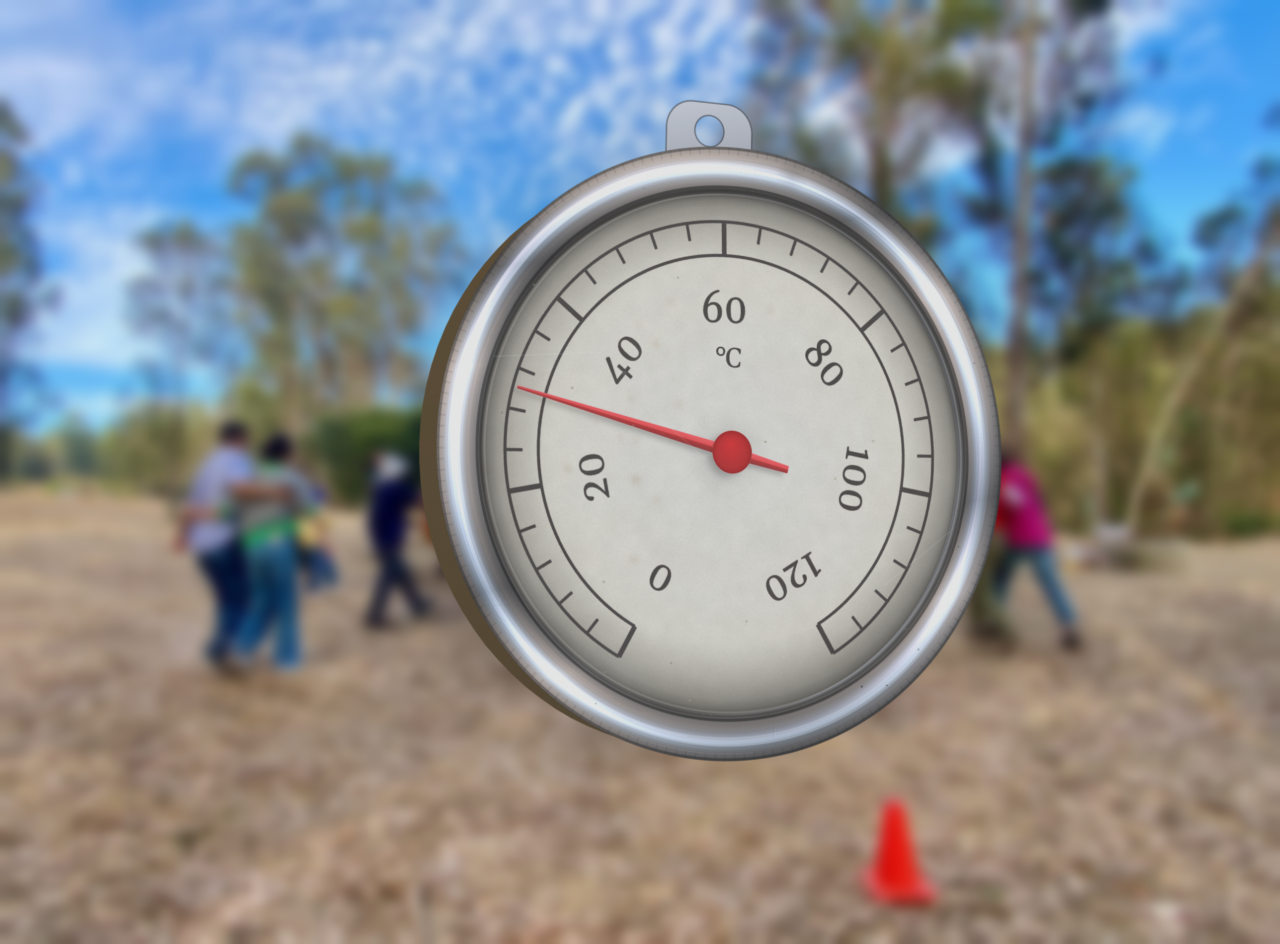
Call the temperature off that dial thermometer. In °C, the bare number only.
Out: 30
